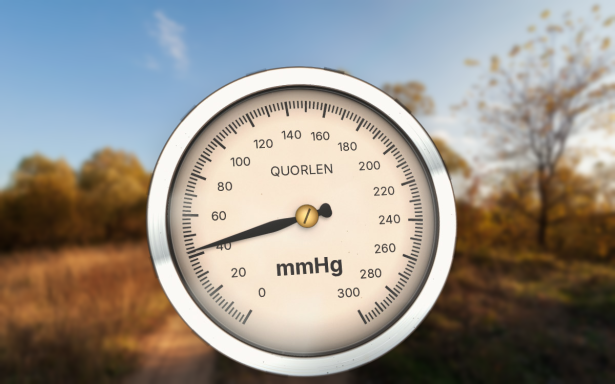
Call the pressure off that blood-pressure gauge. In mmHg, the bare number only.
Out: 42
